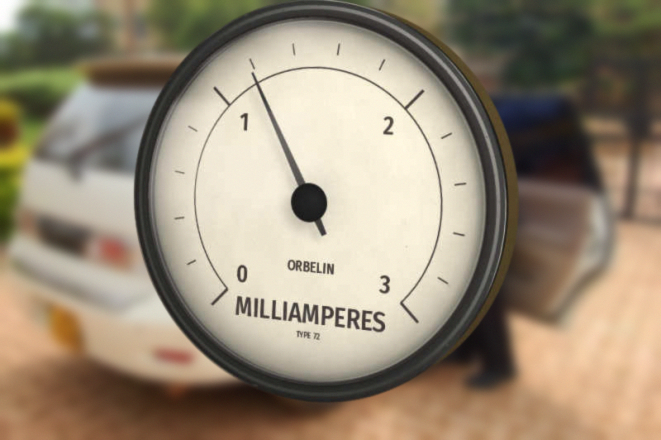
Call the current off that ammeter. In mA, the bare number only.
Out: 1.2
